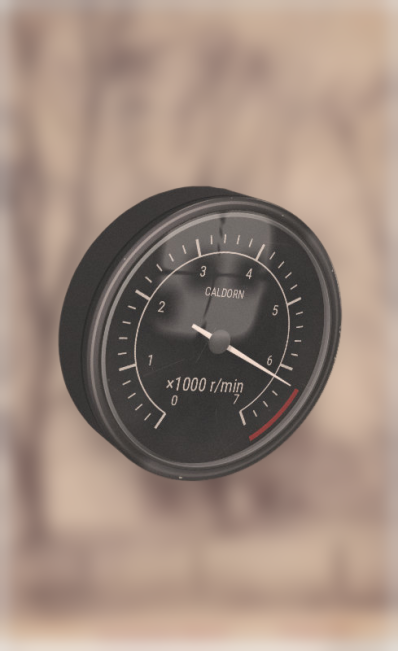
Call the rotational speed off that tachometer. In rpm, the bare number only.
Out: 6200
